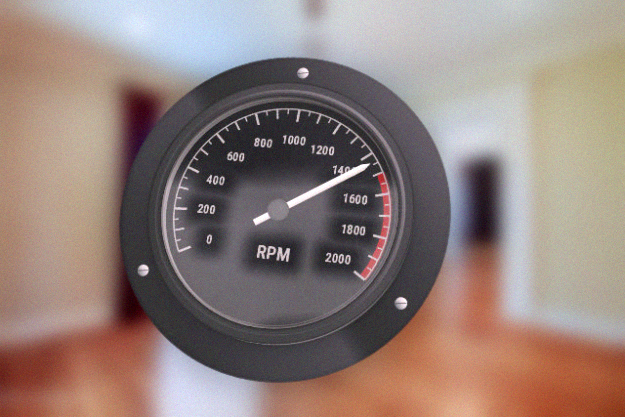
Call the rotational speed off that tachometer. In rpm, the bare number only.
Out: 1450
